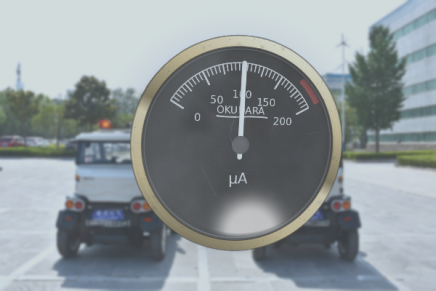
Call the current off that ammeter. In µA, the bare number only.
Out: 100
